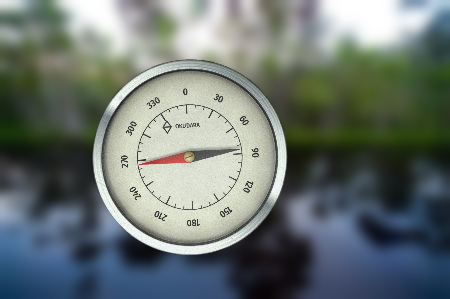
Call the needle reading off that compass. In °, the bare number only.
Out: 265
